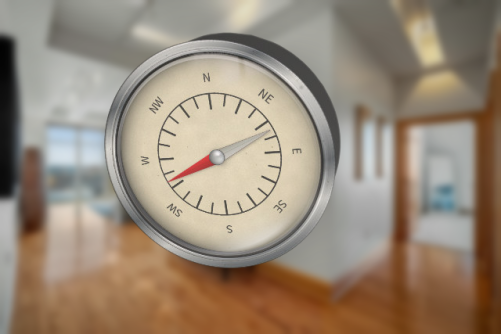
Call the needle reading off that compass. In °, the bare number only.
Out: 247.5
